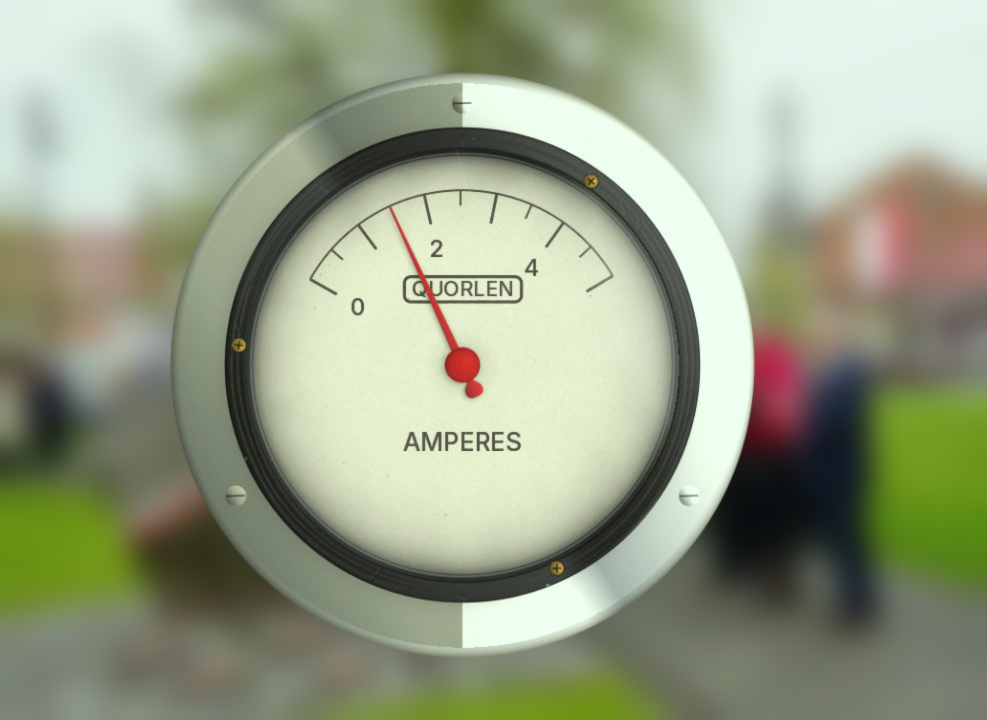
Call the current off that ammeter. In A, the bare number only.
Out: 1.5
